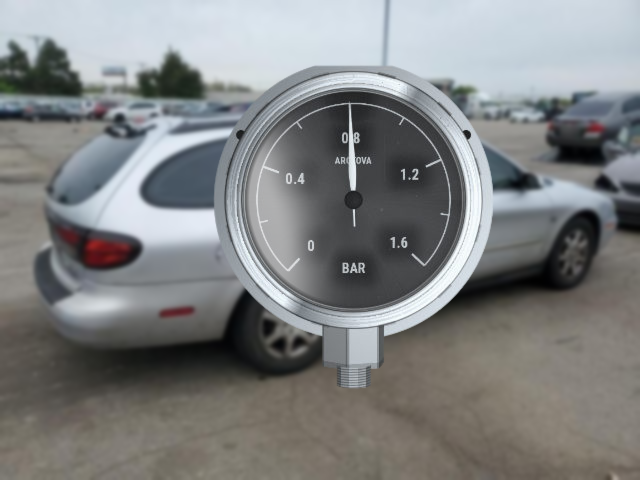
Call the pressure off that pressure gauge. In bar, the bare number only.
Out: 0.8
